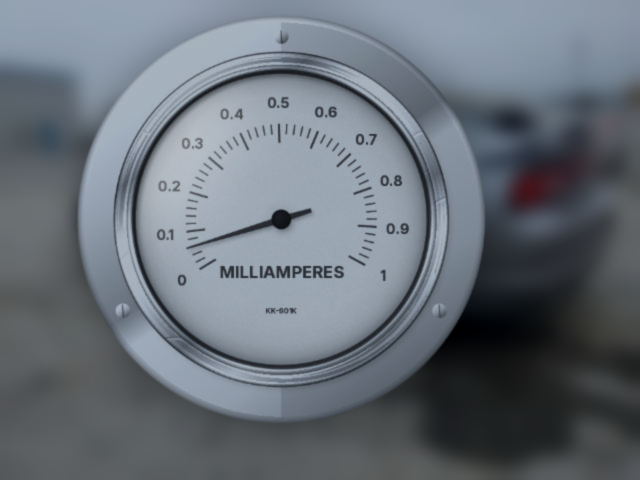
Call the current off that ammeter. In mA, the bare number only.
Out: 0.06
